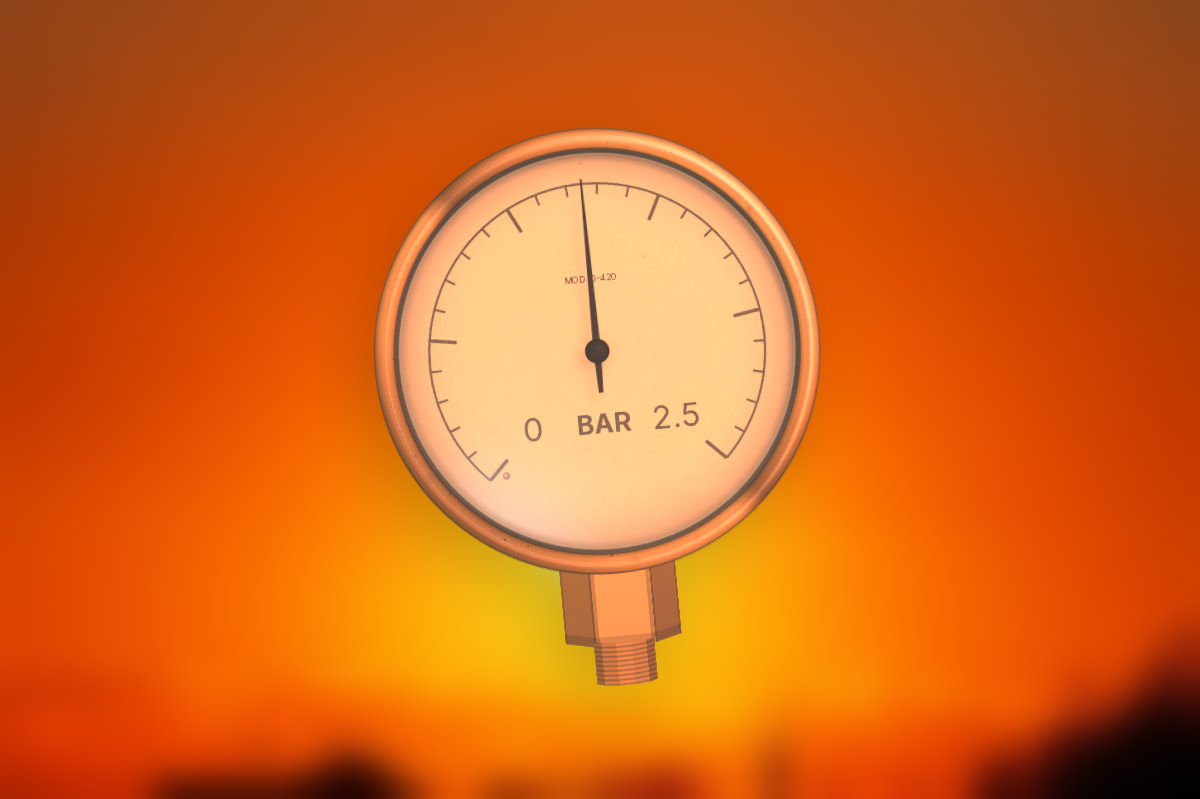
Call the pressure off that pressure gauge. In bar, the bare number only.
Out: 1.25
